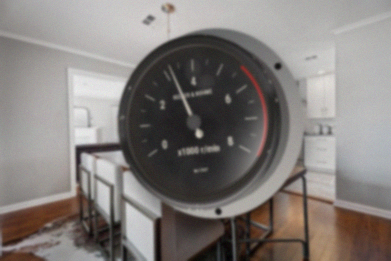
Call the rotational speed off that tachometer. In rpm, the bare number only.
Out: 3250
